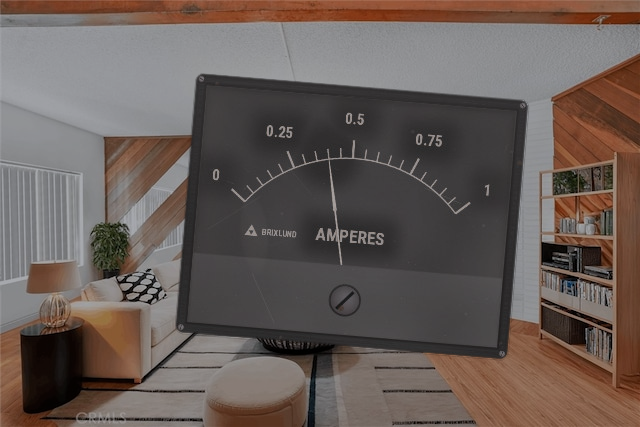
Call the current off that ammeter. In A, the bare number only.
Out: 0.4
